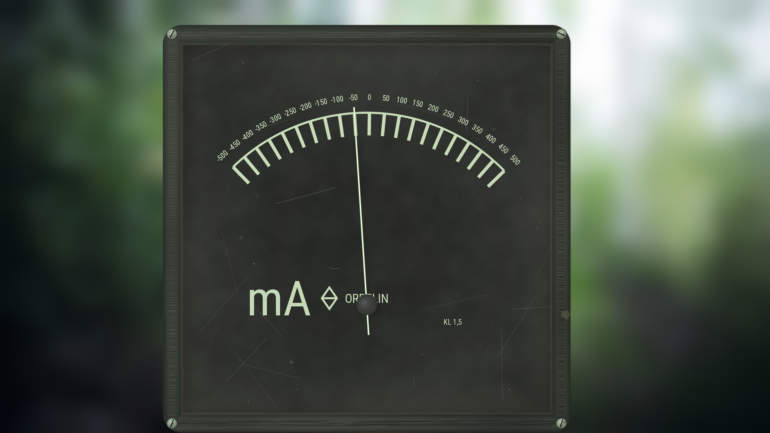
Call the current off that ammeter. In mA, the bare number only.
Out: -50
